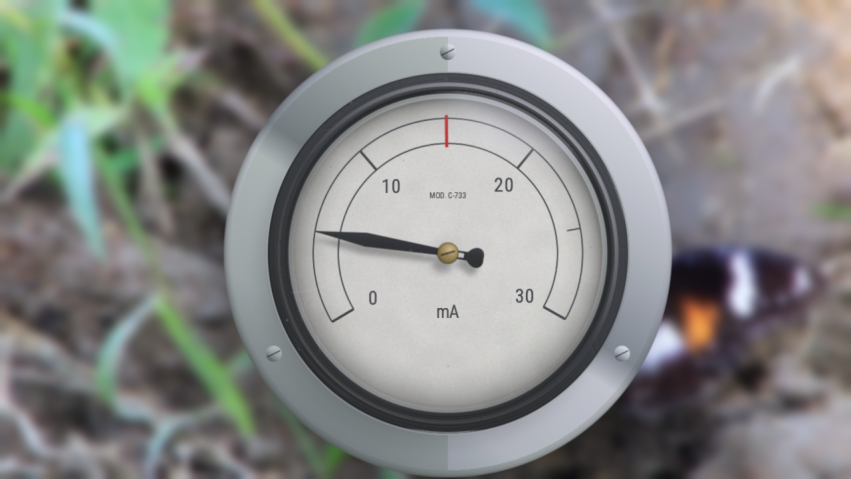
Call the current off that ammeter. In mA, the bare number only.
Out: 5
